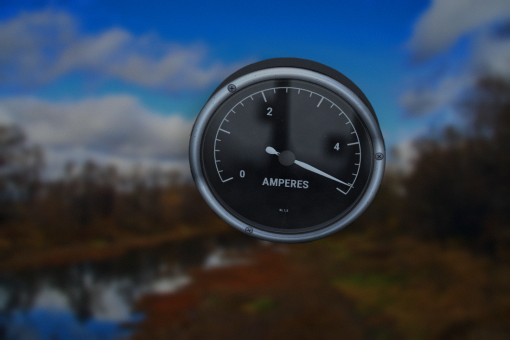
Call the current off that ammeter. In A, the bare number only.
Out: 4.8
